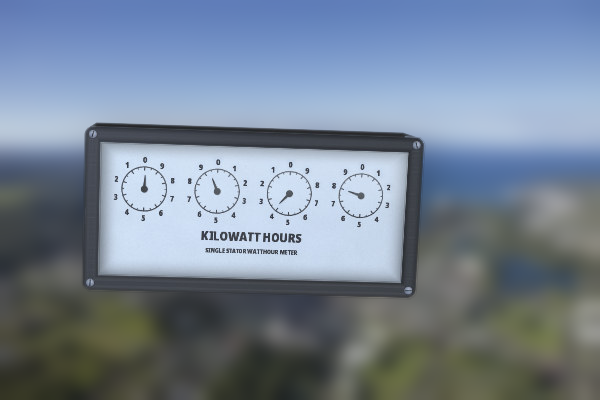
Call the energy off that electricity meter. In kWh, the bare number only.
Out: 9938
